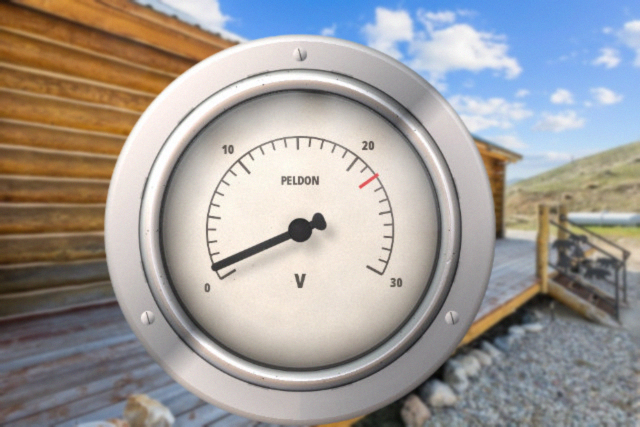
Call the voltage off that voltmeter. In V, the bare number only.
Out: 1
